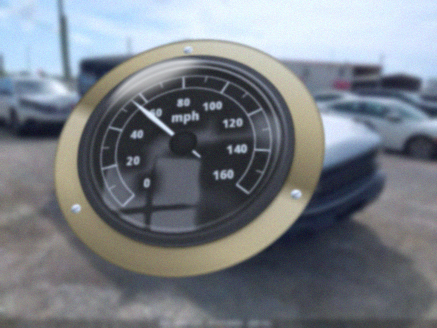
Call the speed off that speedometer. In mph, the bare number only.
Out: 55
